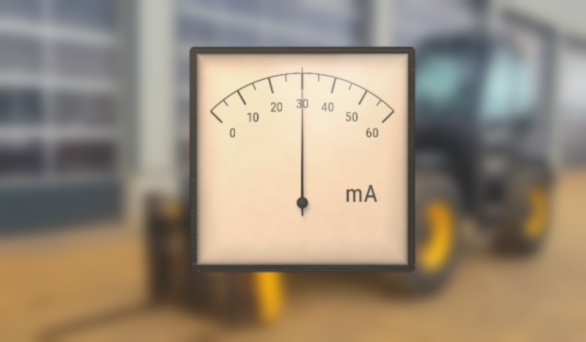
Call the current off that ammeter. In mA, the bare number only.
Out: 30
